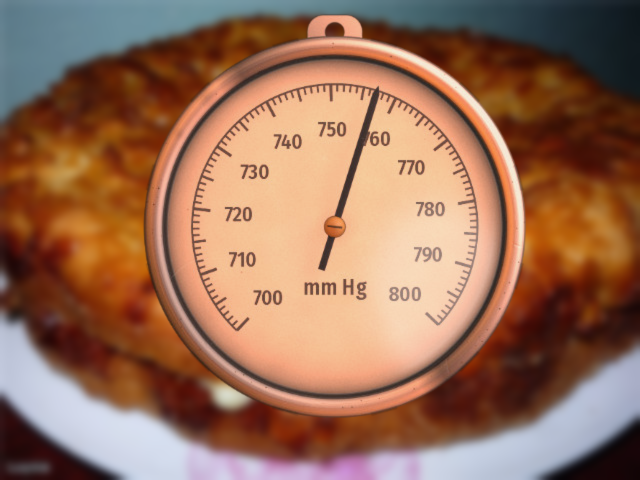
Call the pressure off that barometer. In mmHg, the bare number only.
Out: 757
